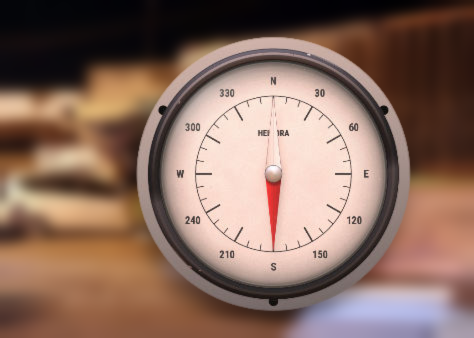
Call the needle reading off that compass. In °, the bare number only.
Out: 180
